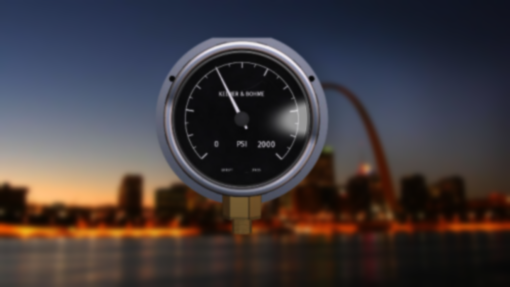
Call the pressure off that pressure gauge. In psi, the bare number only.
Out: 800
